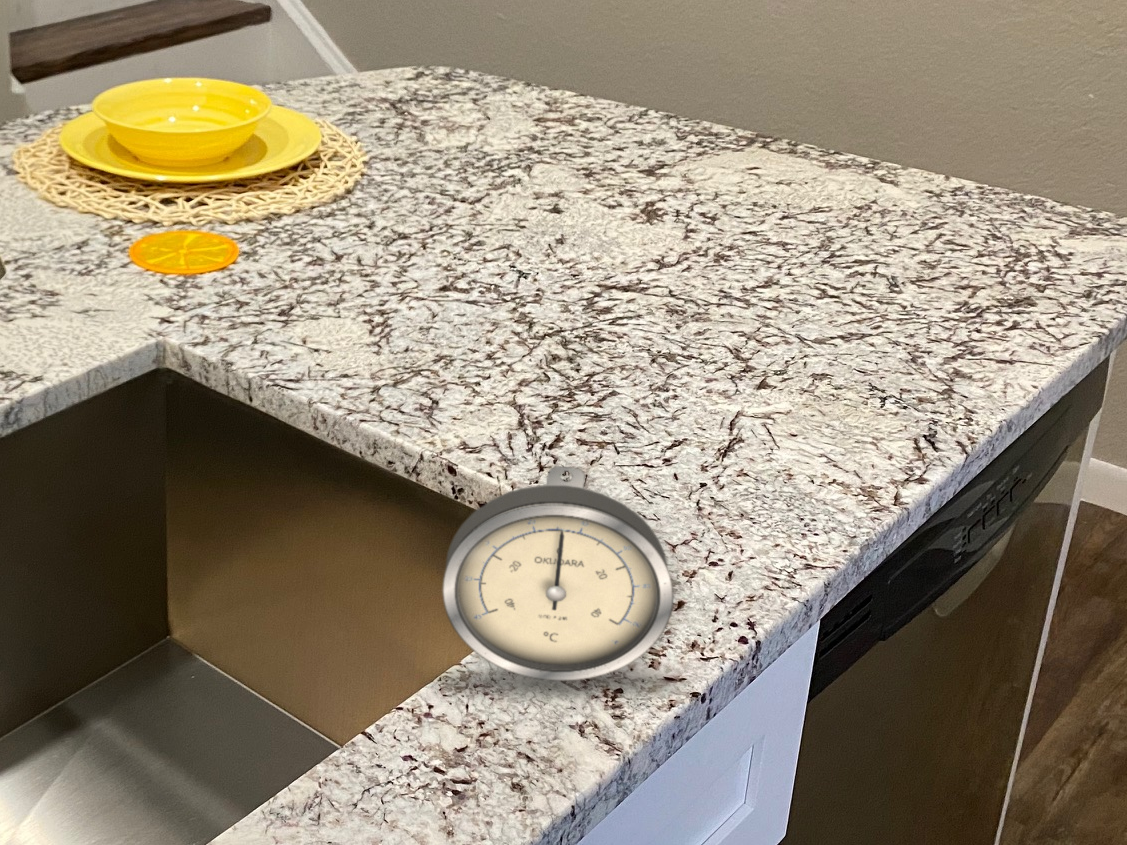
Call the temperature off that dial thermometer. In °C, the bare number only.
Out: 0
